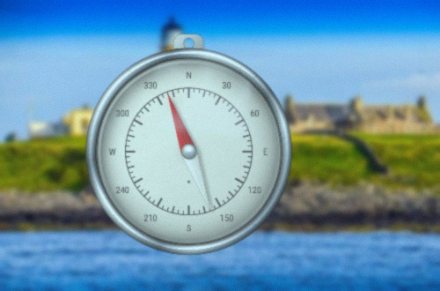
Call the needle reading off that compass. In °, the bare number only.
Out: 340
